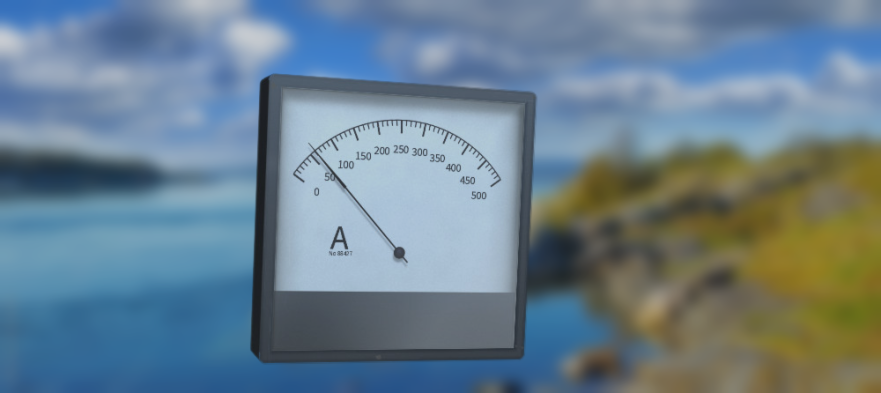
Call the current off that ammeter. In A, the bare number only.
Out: 60
